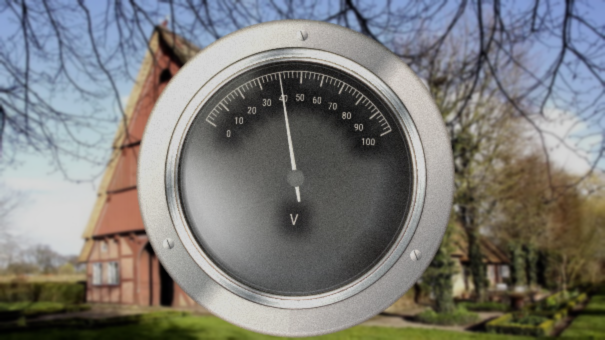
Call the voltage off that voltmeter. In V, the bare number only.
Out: 40
